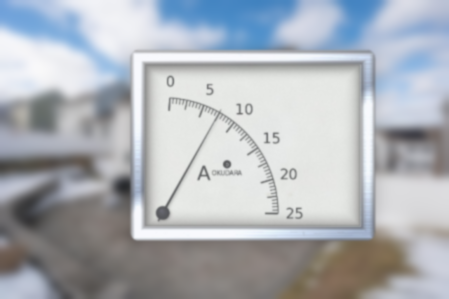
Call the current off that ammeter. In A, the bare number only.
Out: 7.5
